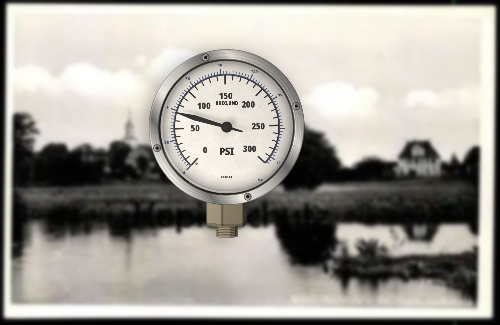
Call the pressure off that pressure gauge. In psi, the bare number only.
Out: 70
